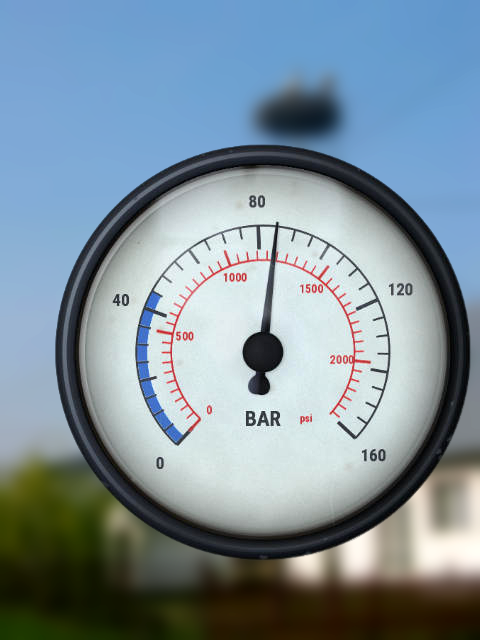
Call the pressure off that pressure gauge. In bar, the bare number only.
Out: 85
